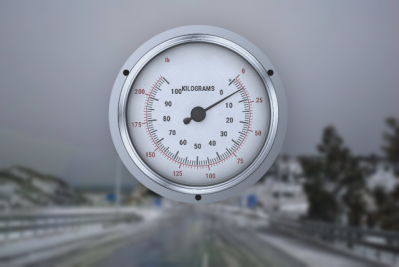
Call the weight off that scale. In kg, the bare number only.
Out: 5
